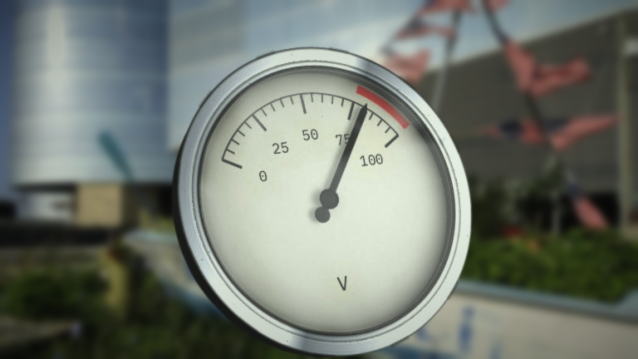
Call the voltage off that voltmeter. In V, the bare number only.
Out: 80
